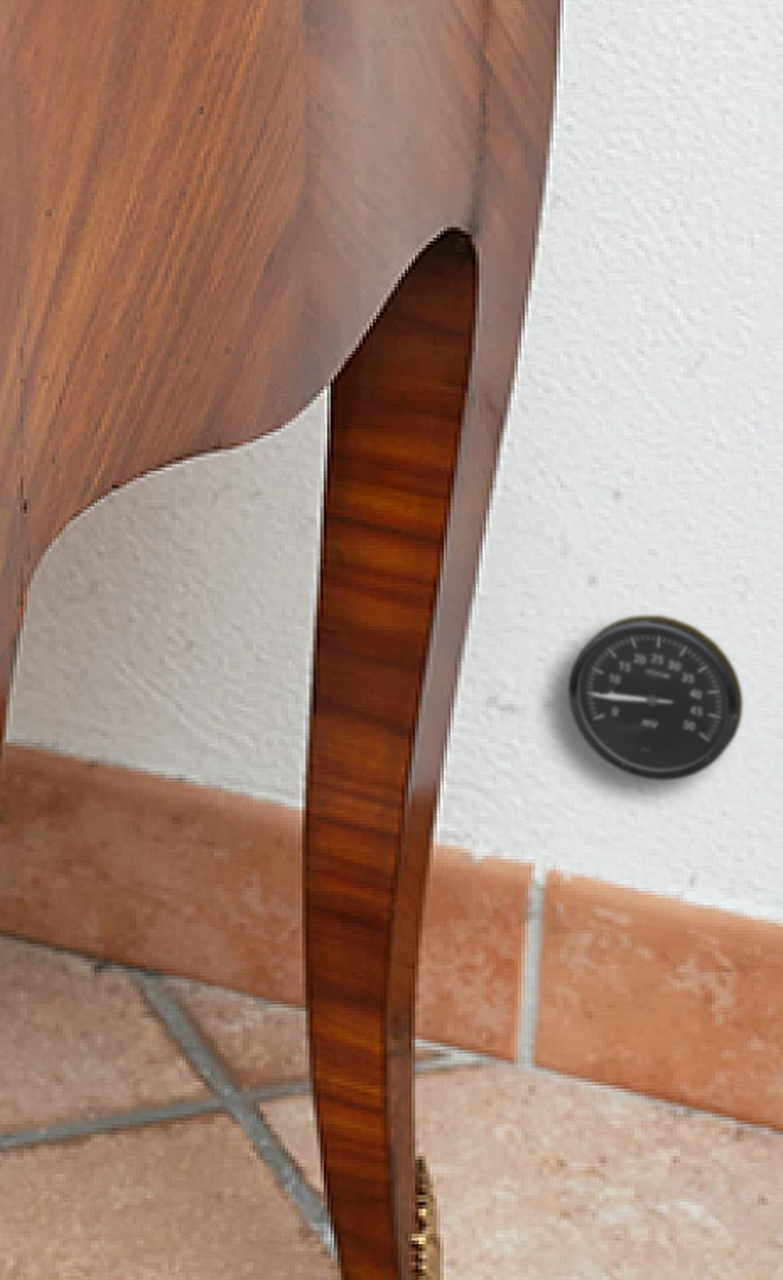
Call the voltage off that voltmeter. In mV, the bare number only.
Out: 5
